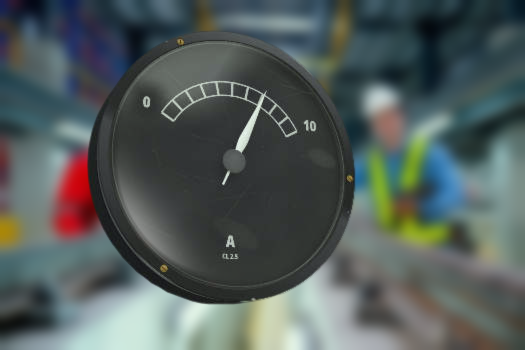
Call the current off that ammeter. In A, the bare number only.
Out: 7
